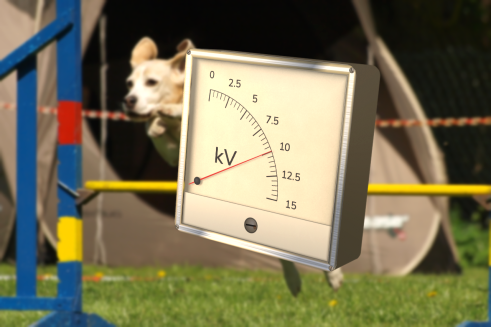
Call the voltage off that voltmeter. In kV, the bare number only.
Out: 10
